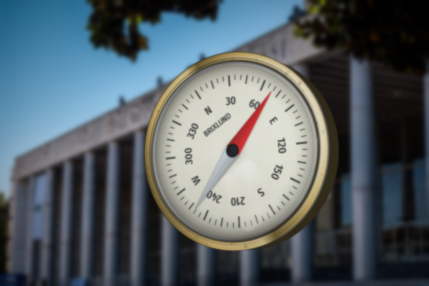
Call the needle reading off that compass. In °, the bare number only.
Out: 70
